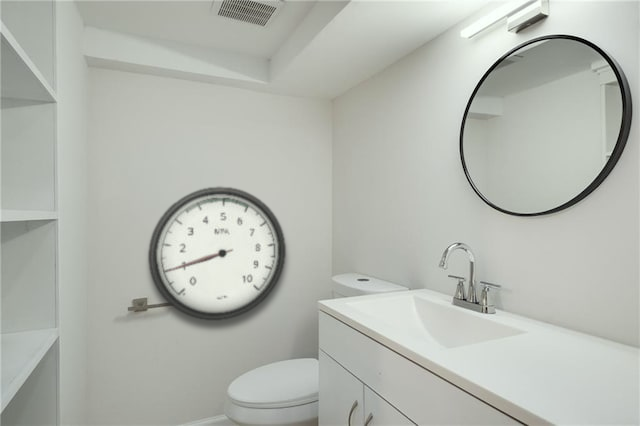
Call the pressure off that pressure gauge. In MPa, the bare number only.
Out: 1
